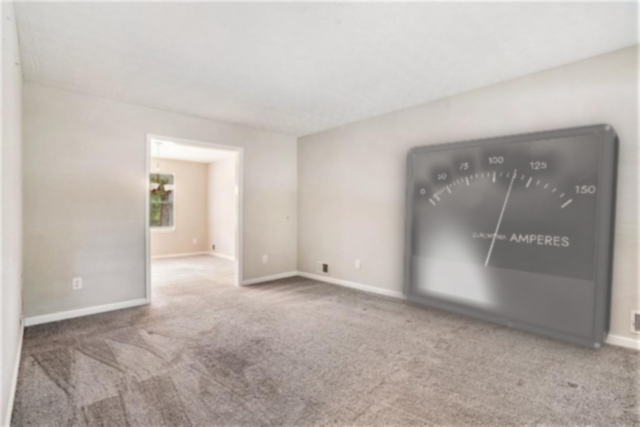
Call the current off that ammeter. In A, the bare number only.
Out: 115
